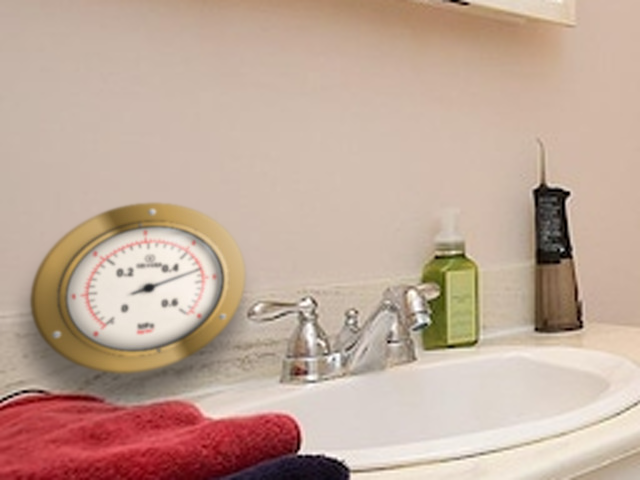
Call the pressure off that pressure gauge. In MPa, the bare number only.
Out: 0.46
